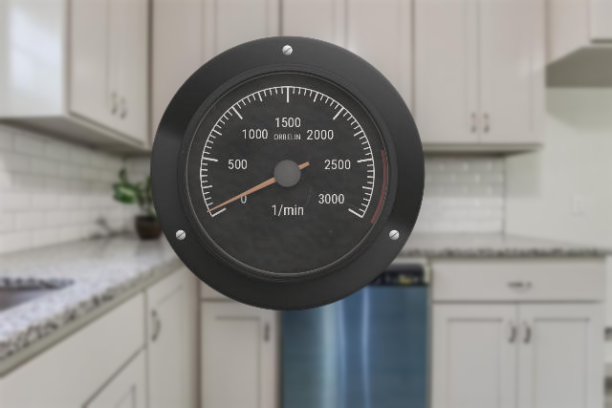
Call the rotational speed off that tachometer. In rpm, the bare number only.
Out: 50
